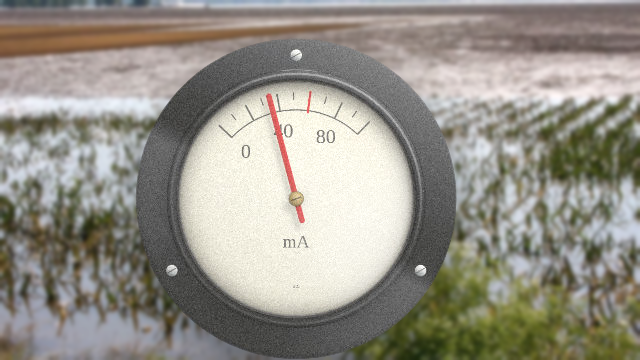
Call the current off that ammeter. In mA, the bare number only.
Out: 35
